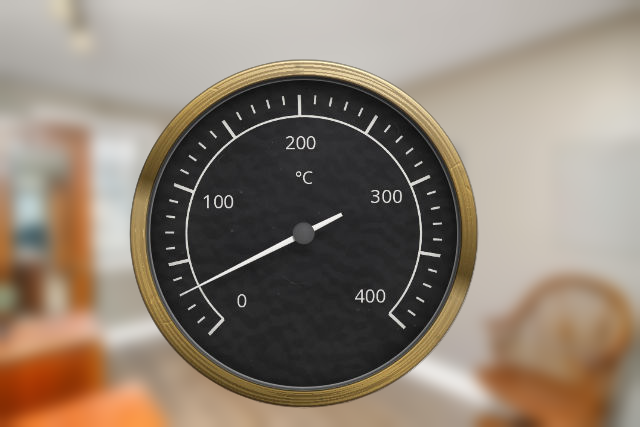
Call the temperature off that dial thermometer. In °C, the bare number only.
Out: 30
